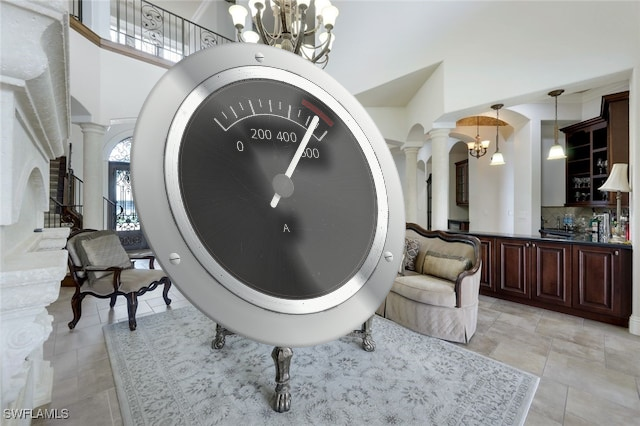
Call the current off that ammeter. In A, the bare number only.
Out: 525
